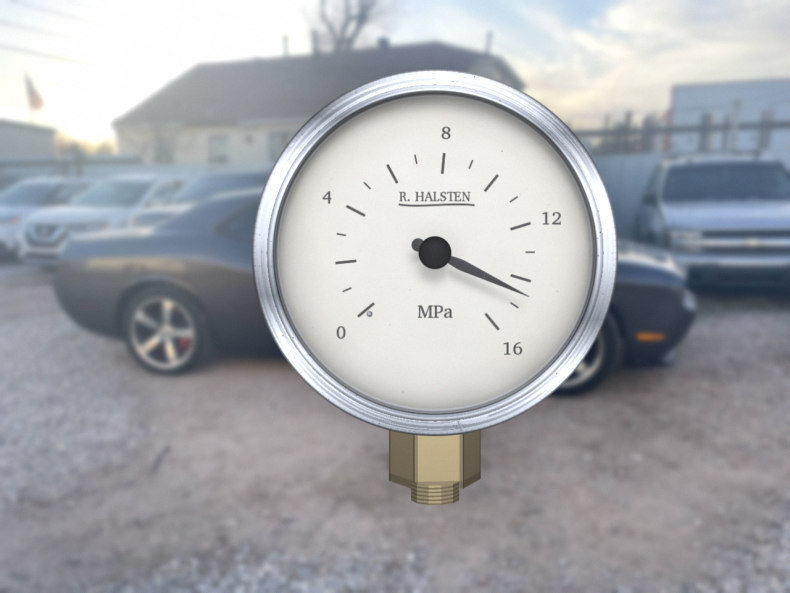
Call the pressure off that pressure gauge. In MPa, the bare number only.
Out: 14.5
